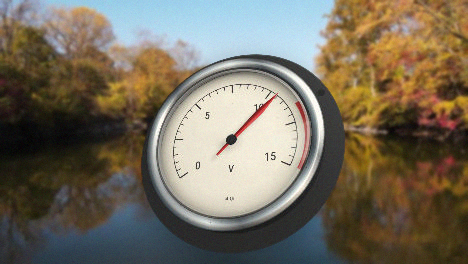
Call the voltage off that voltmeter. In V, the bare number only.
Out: 10.5
